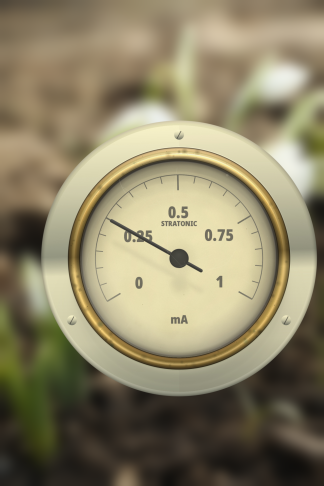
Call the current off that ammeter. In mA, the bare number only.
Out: 0.25
